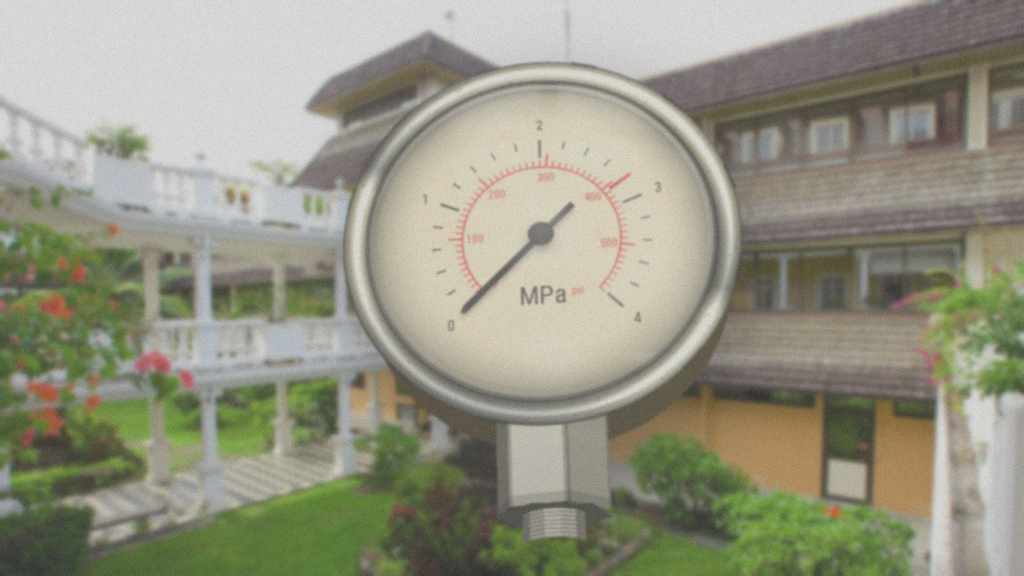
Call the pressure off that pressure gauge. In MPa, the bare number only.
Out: 0
